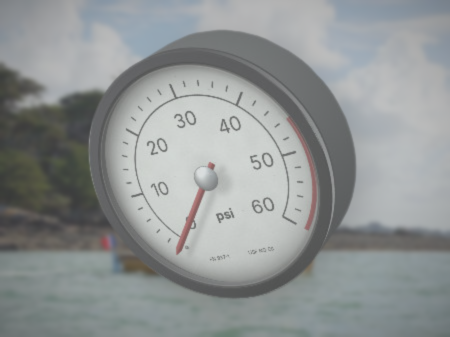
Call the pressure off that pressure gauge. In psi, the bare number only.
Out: 0
